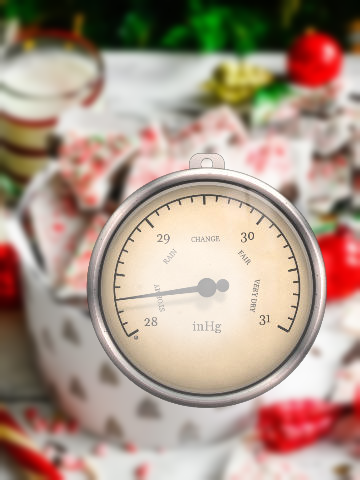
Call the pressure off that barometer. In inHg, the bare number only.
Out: 28.3
